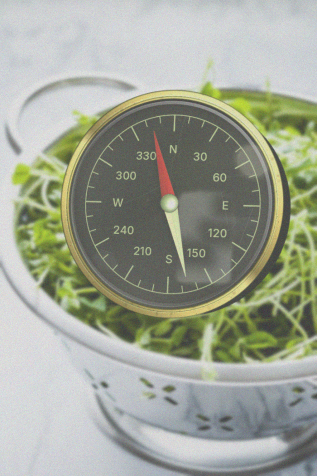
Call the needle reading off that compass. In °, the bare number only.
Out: 345
